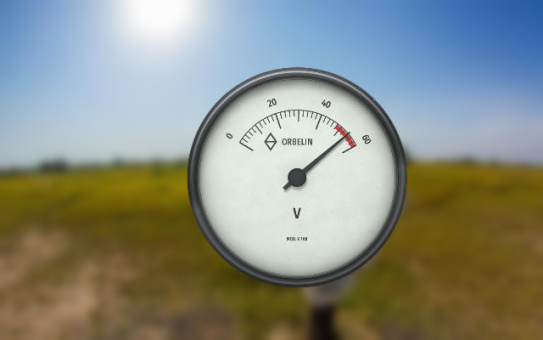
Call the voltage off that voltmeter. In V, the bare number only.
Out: 54
